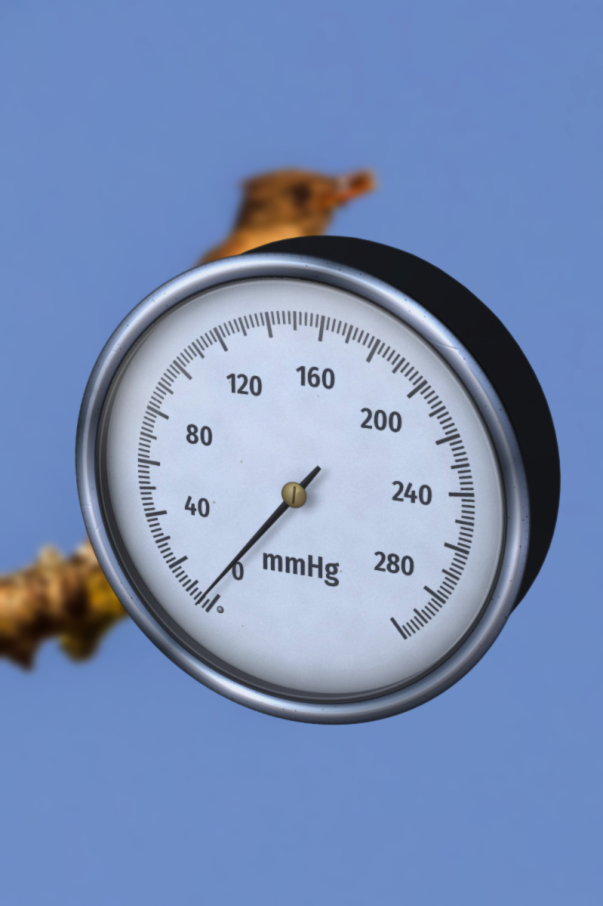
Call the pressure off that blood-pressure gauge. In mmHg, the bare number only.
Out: 4
